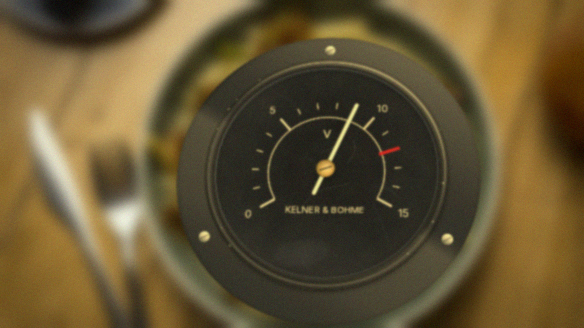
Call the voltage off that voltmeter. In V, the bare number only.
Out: 9
